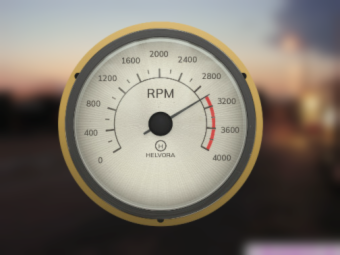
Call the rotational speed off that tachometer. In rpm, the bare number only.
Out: 3000
